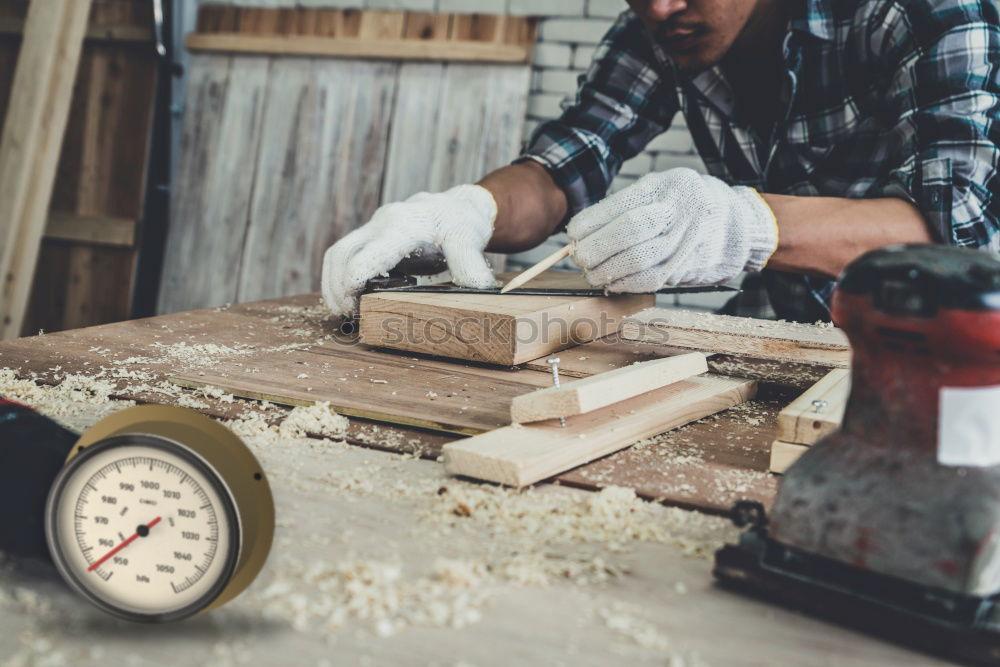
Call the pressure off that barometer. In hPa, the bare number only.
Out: 955
